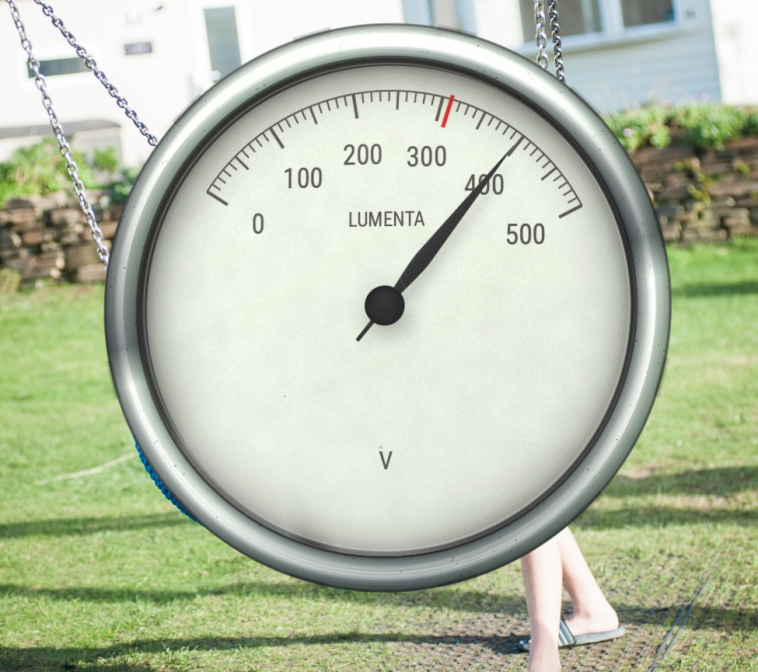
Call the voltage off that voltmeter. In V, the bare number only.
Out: 400
